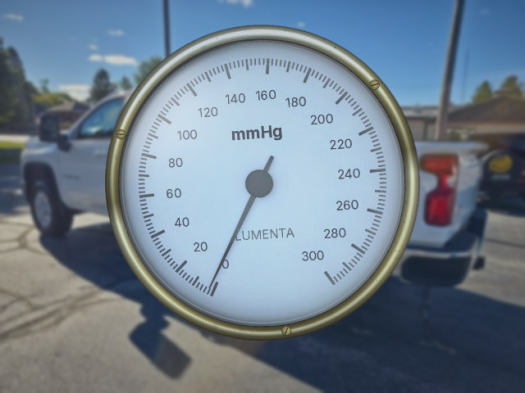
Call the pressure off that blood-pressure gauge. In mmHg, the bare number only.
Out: 2
